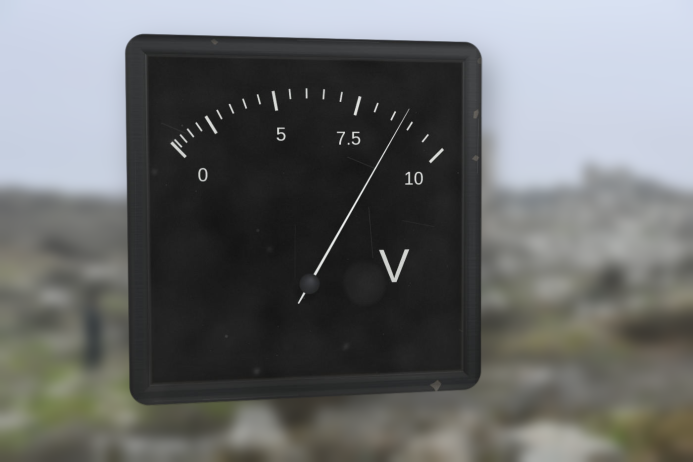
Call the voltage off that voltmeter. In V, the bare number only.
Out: 8.75
